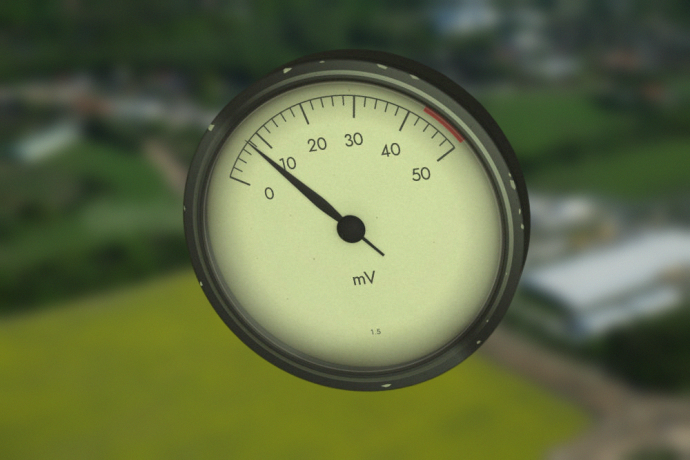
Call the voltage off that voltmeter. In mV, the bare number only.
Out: 8
